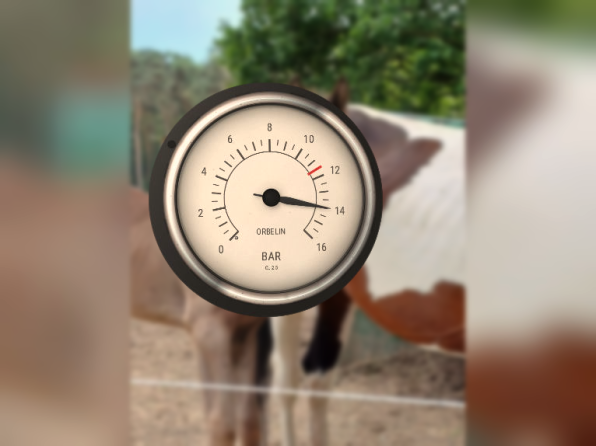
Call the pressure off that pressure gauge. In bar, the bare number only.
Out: 14
